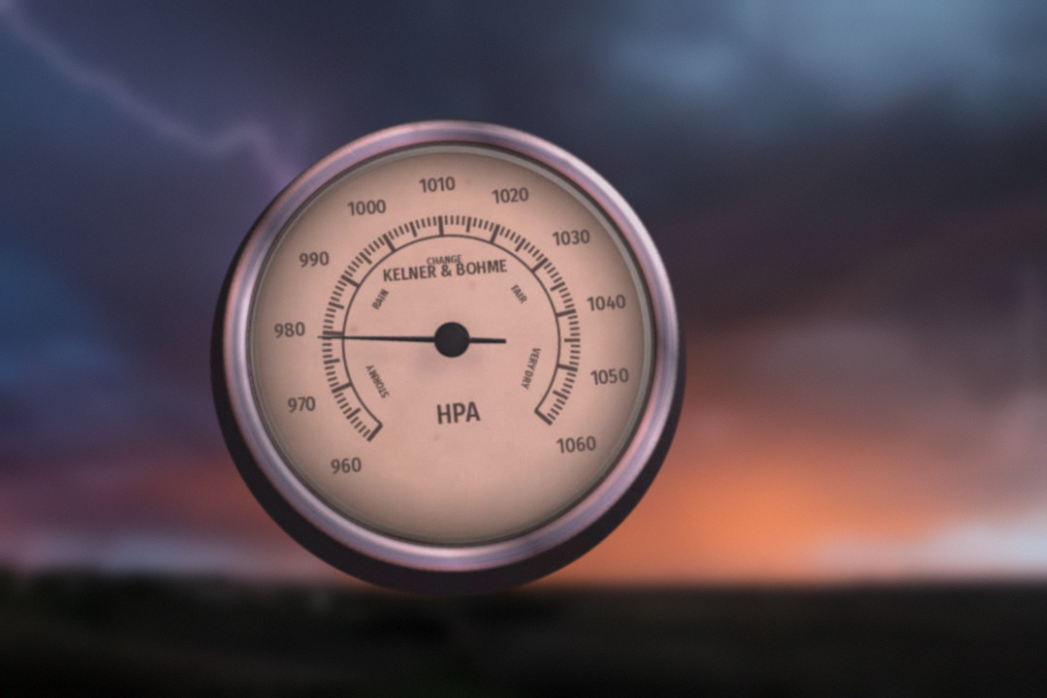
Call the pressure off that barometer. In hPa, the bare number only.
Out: 979
